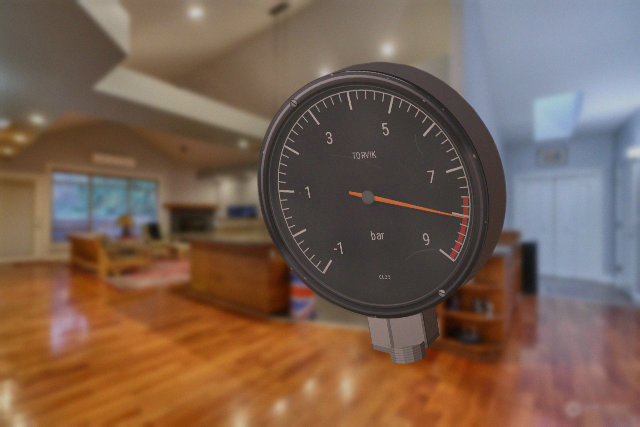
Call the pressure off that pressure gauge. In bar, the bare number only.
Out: 8
